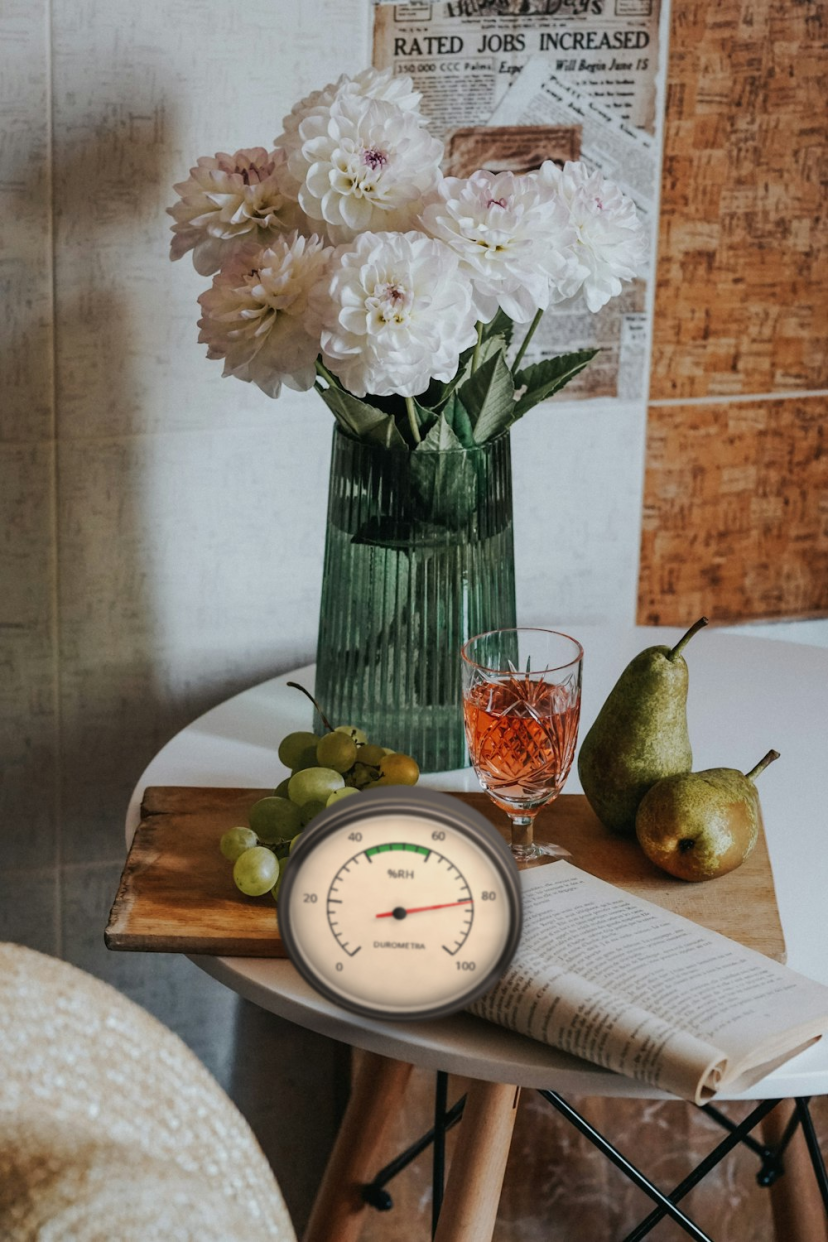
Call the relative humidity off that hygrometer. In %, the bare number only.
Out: 80
